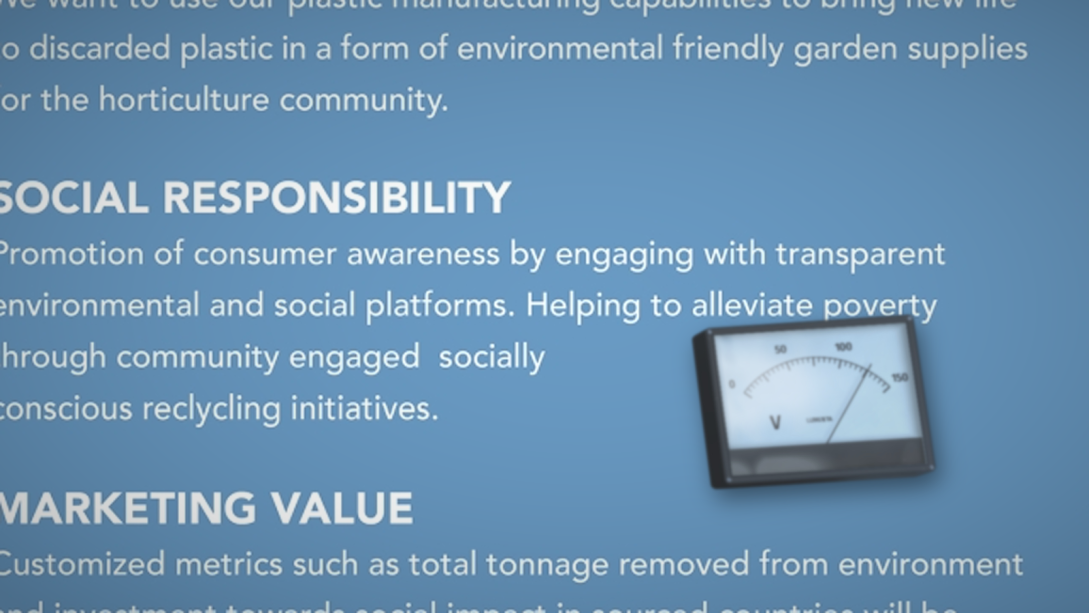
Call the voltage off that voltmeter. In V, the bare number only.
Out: 125
